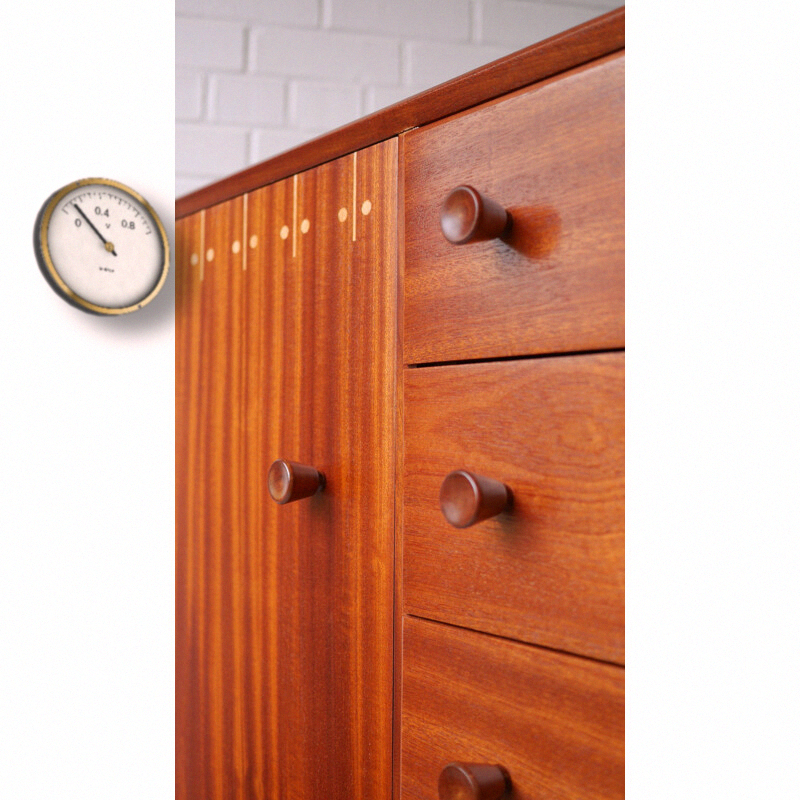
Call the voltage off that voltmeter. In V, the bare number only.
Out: 0.1
